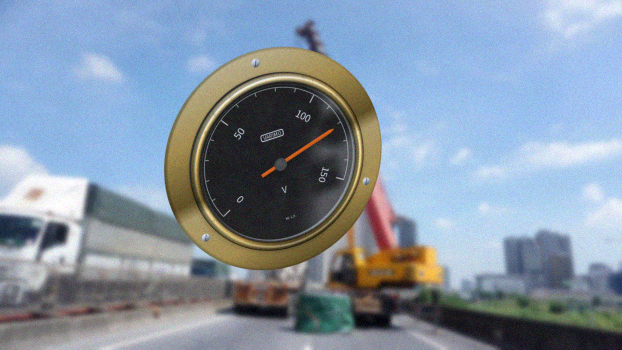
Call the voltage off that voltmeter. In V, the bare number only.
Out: 120
